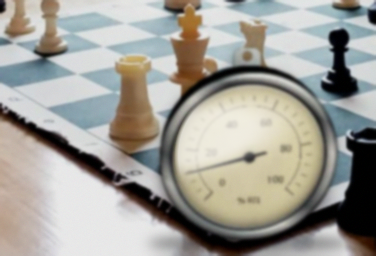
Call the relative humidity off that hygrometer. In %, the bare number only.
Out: 12
